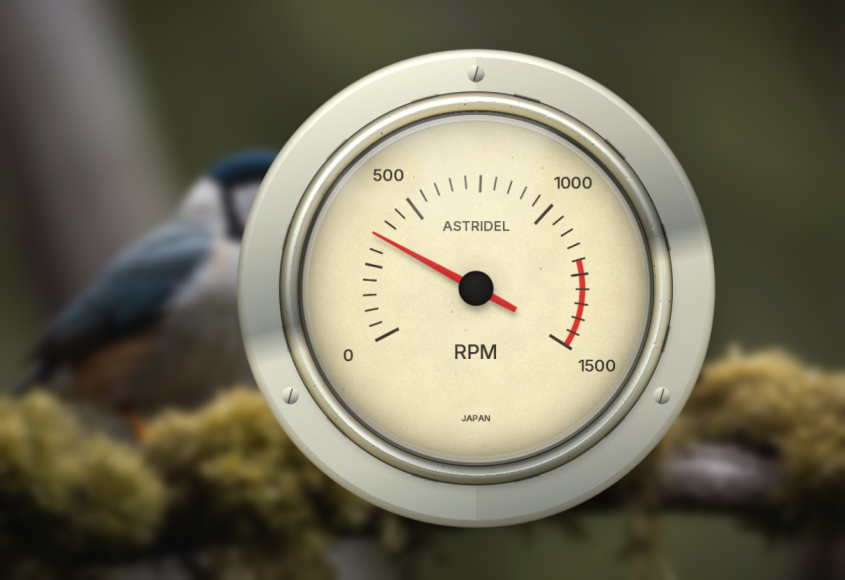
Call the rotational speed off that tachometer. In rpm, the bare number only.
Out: 350
